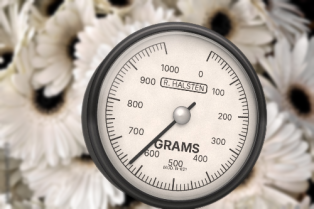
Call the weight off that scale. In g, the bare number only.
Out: 630
